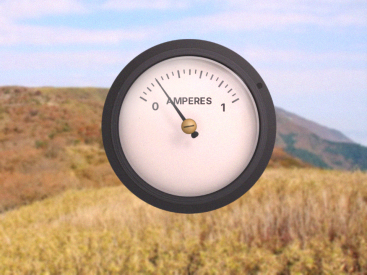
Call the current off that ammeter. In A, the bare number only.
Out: 0.2
